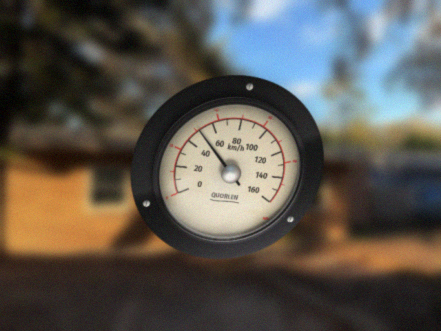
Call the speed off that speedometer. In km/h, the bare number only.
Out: 50
